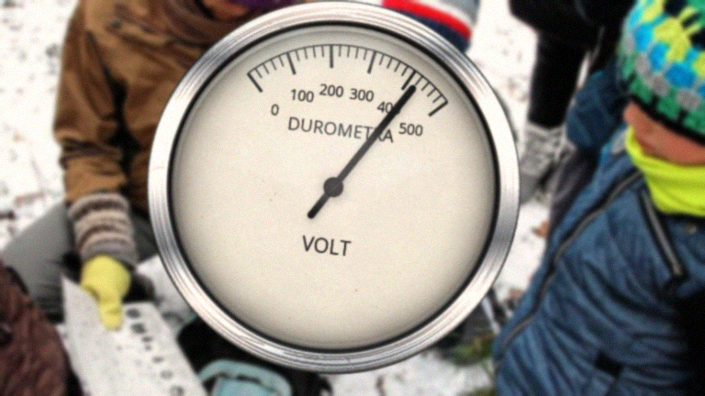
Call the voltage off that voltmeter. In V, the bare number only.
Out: 420
